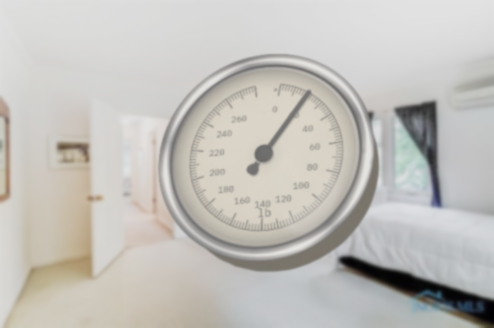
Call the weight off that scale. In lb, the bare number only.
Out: 20
